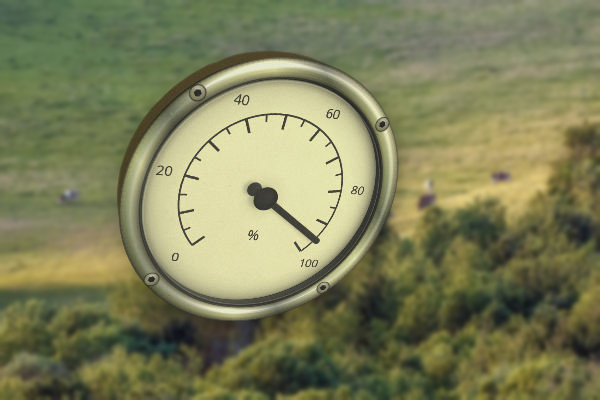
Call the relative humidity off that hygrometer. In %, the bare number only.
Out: 95
